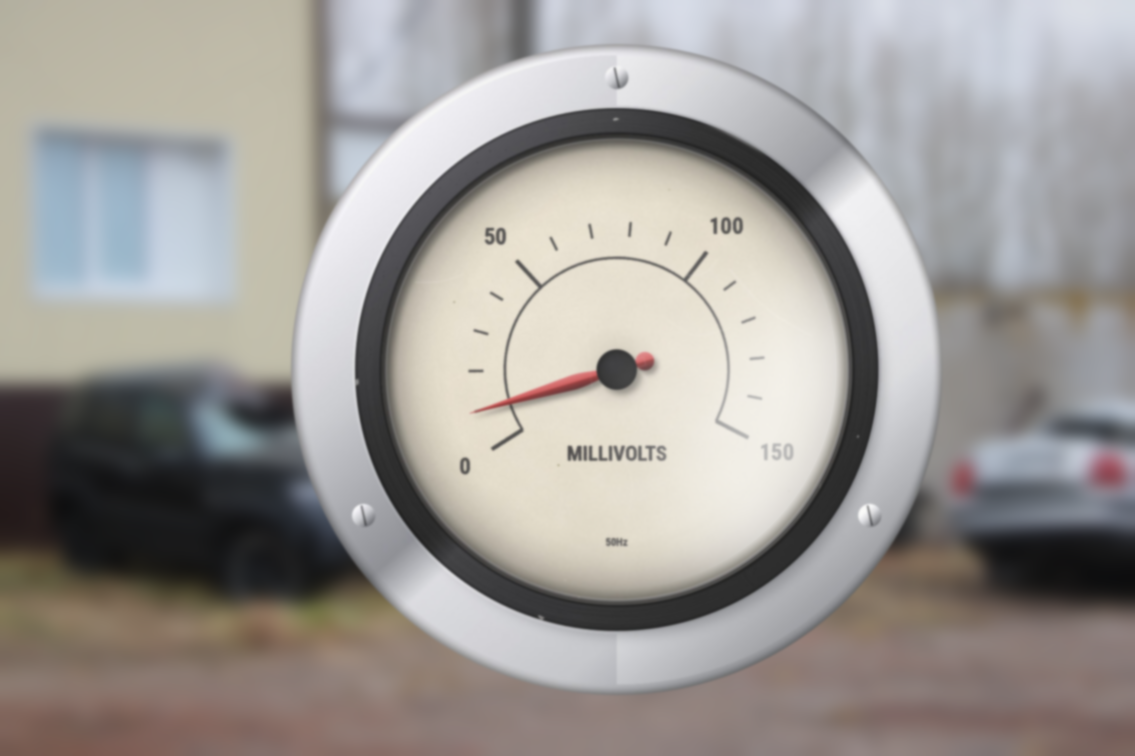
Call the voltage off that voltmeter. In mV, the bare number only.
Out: 10
